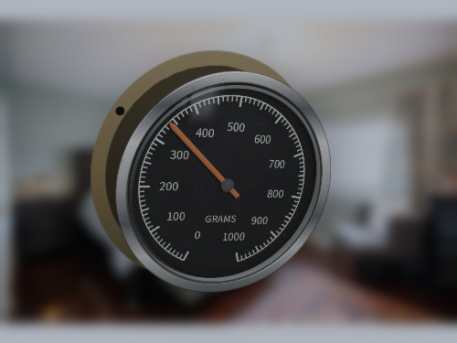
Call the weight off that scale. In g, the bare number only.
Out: 340
